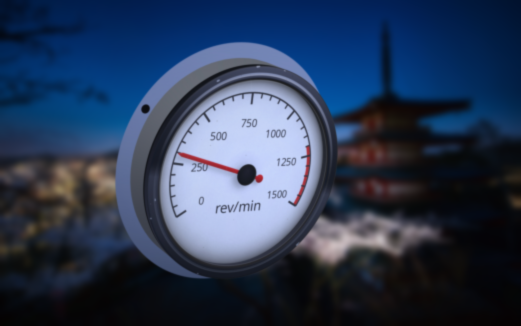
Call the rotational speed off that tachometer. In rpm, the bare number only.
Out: 300
